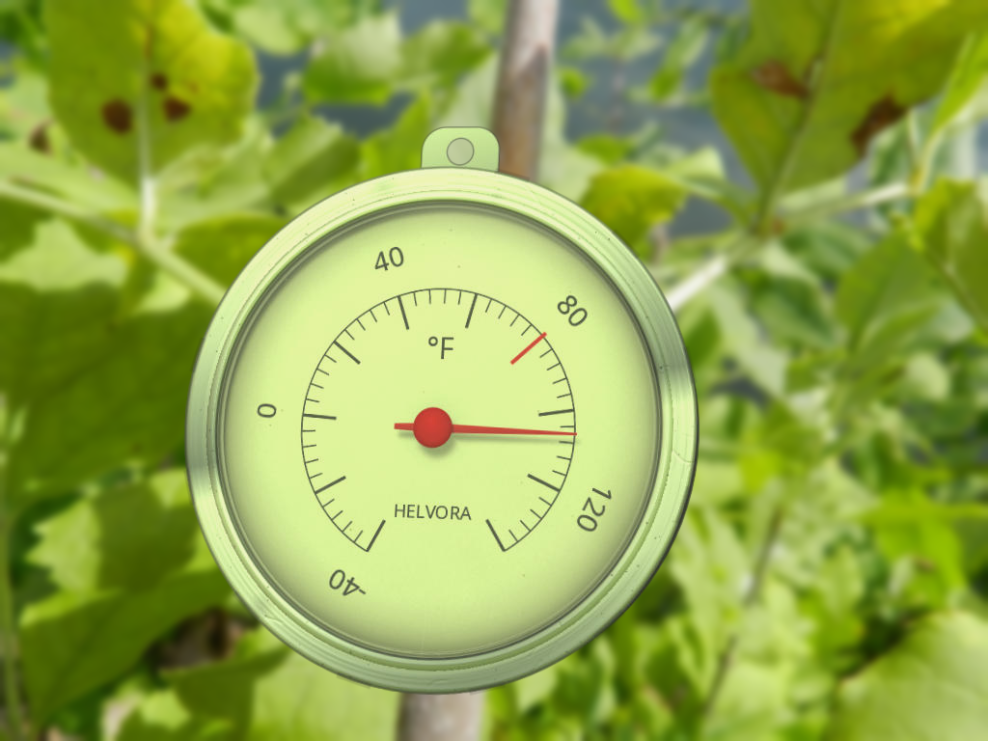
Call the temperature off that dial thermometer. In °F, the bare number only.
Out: 106
